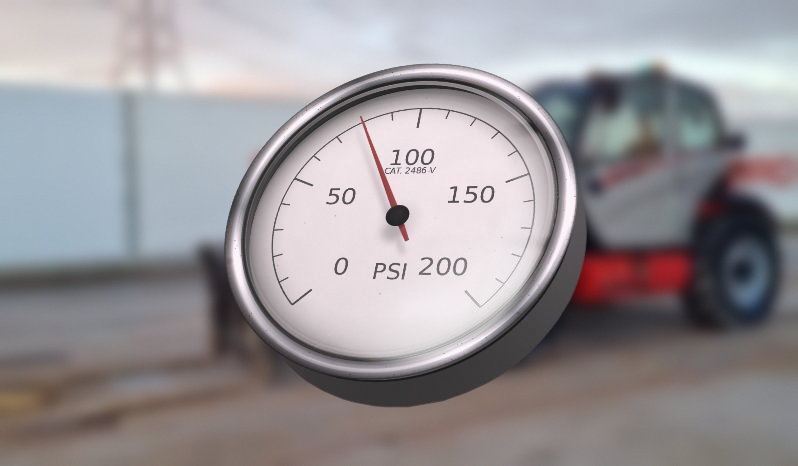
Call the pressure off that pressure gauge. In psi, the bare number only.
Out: 80
